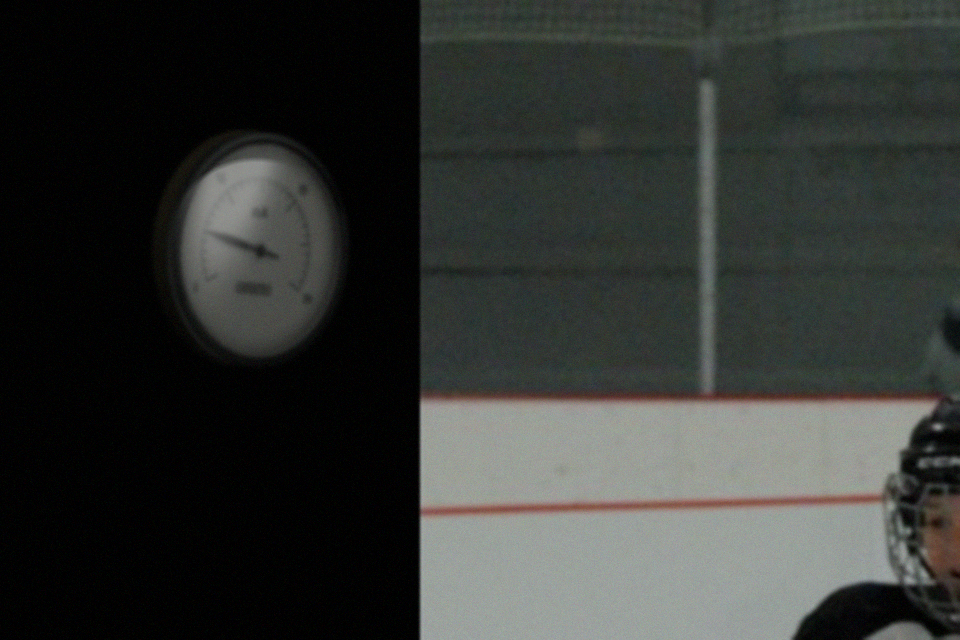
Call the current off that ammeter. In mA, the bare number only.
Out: 5
